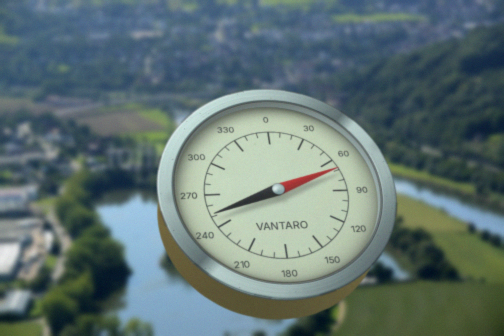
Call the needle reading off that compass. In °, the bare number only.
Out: 70
